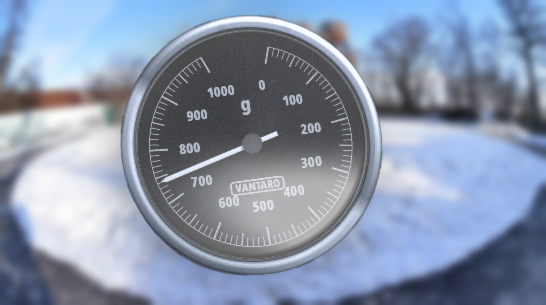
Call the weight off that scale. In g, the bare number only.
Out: 740
